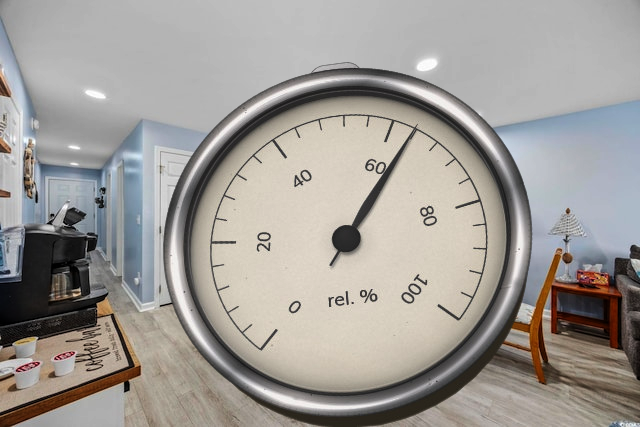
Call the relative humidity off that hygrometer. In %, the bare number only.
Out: 64
